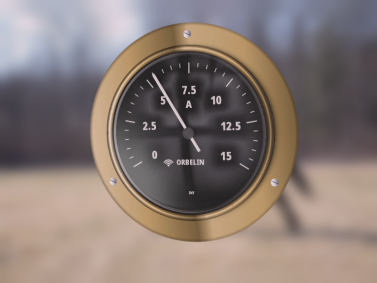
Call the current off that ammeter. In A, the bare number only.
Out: 5.5
